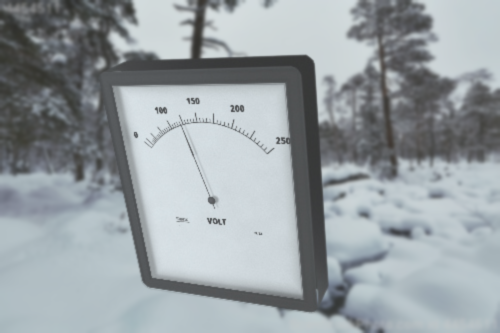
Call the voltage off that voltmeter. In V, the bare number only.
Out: 125
